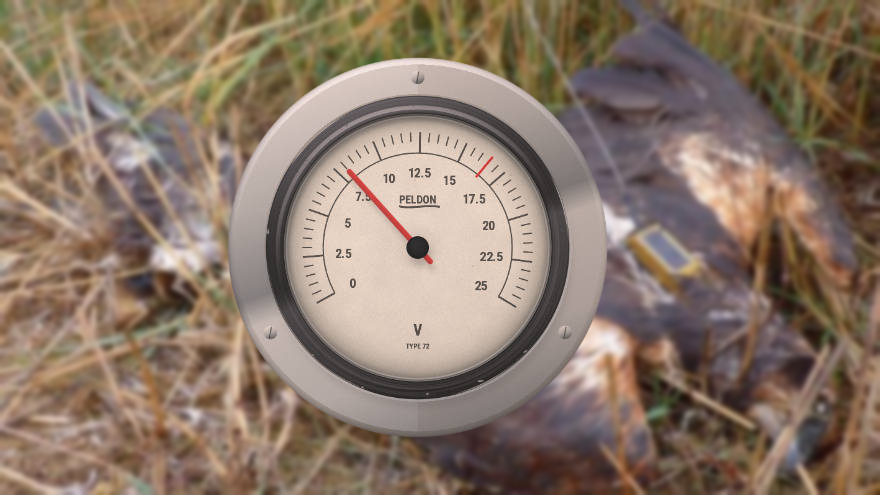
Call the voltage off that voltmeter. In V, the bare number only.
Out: 8
